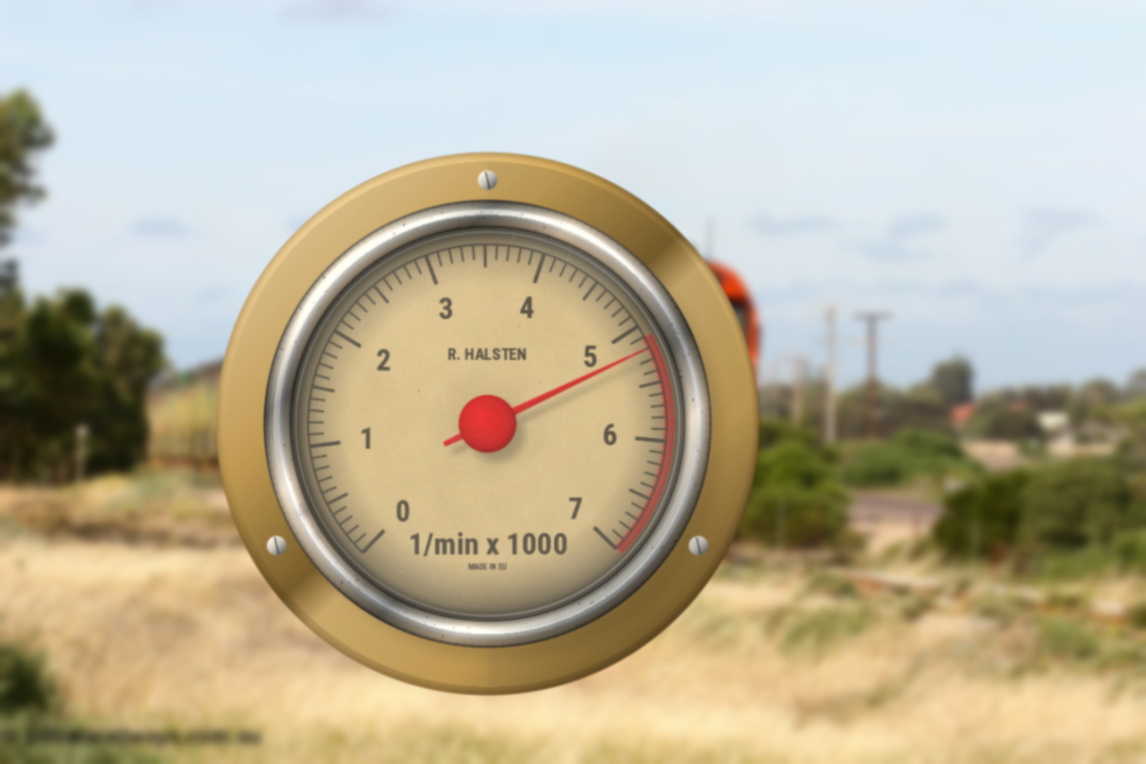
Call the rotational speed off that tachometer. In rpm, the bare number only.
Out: 5200
